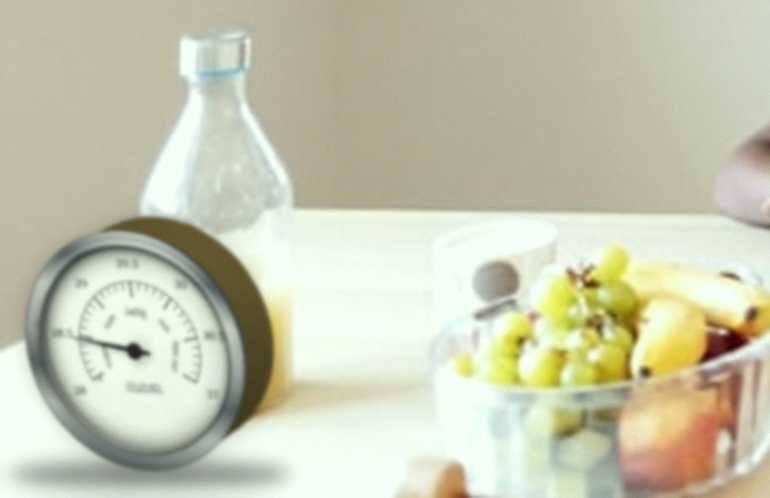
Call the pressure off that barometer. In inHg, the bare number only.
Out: 28.5
